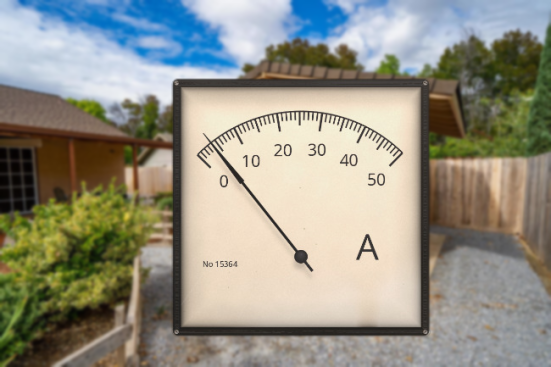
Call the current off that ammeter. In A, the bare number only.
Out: 4
